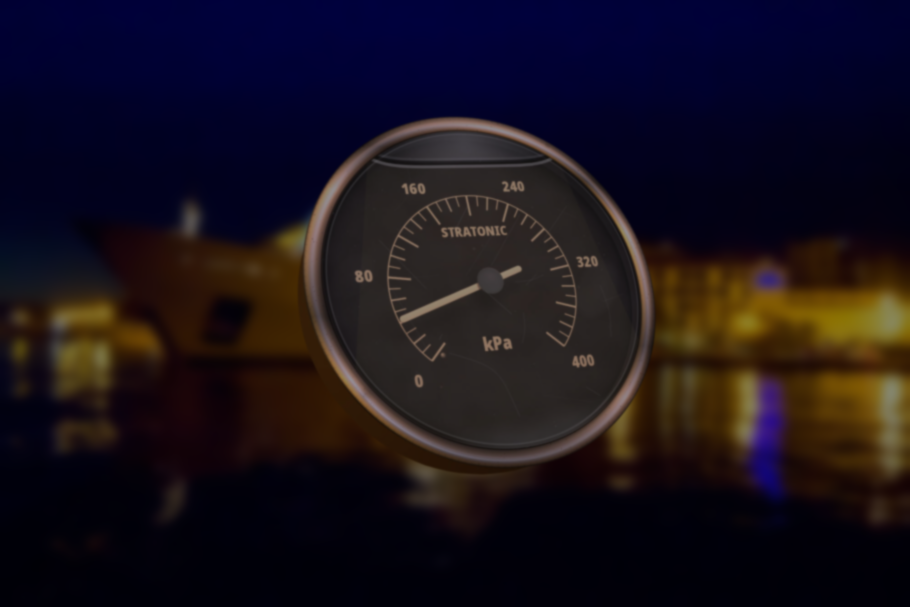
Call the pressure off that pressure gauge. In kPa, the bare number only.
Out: 40
